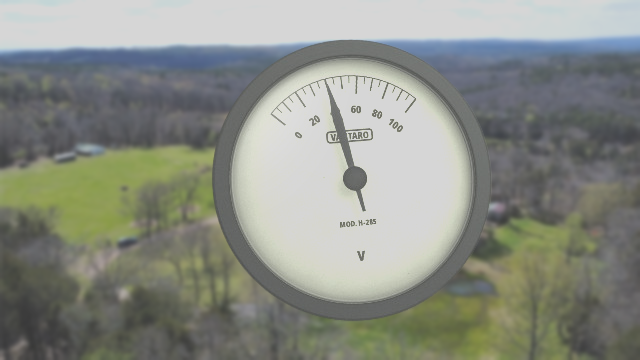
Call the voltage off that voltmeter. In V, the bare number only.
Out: 40
